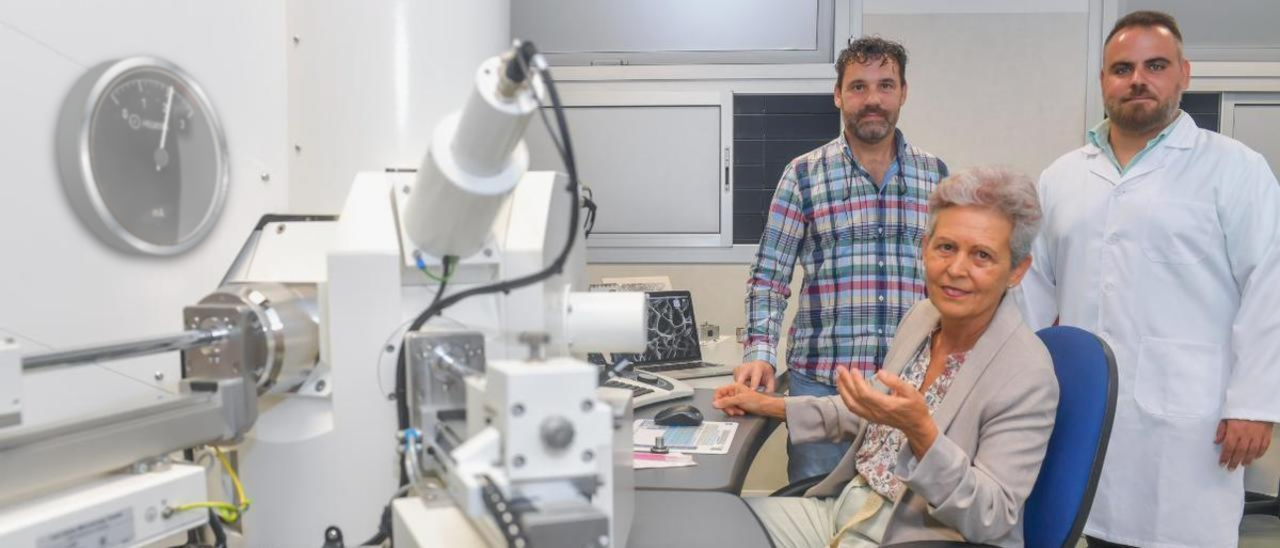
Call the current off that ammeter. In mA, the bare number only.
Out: 2
